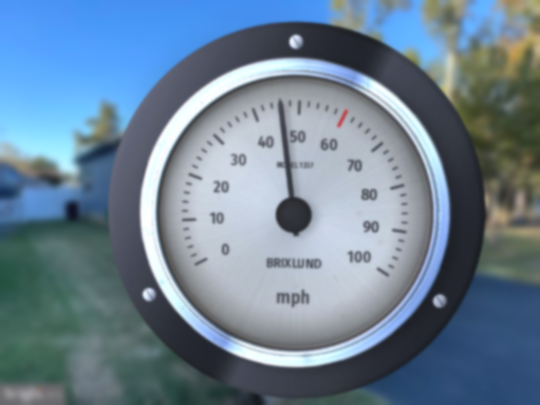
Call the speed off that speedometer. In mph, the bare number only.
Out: 46
